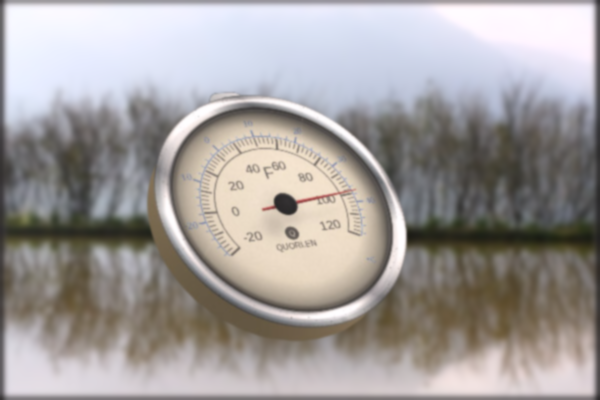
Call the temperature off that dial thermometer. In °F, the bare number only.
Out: 100
